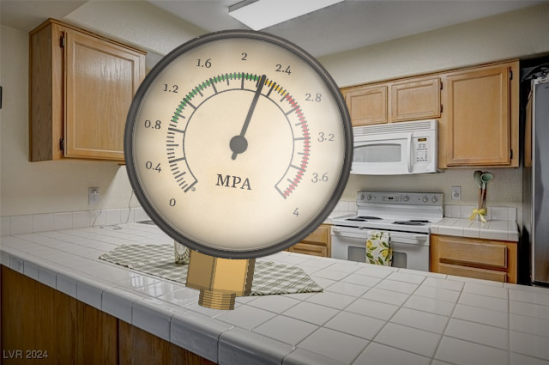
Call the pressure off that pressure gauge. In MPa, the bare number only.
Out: 2.25
